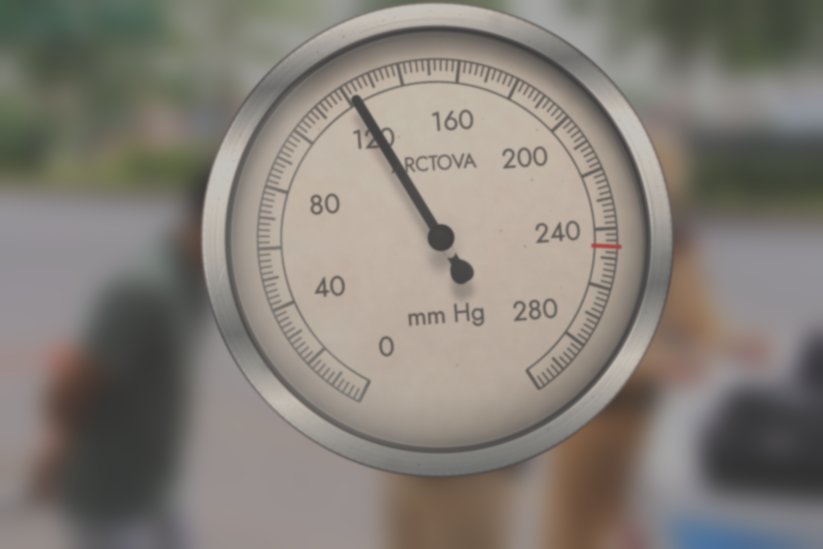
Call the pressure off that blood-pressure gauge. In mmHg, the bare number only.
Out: 122
